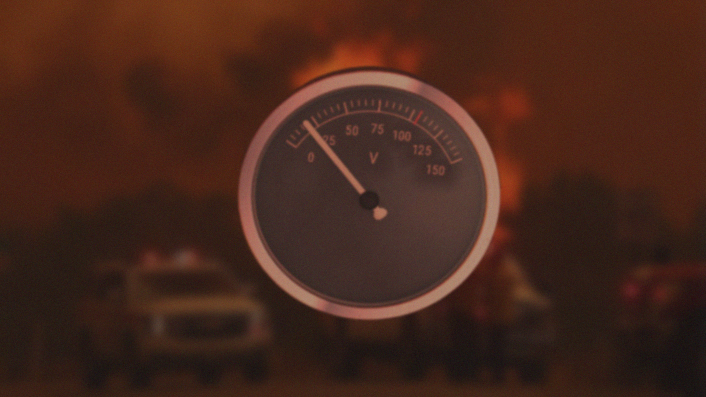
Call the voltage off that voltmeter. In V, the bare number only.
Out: 20
